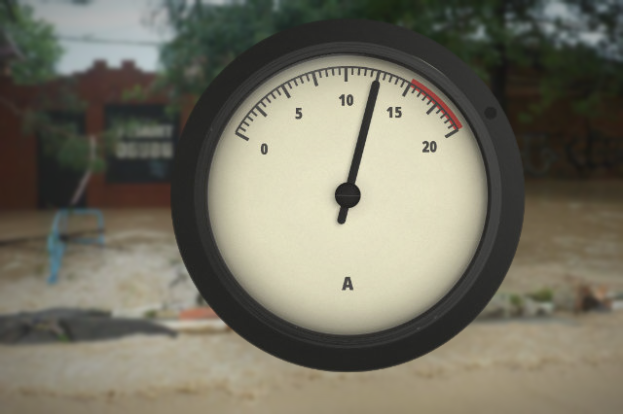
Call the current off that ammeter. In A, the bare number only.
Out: 12.5
